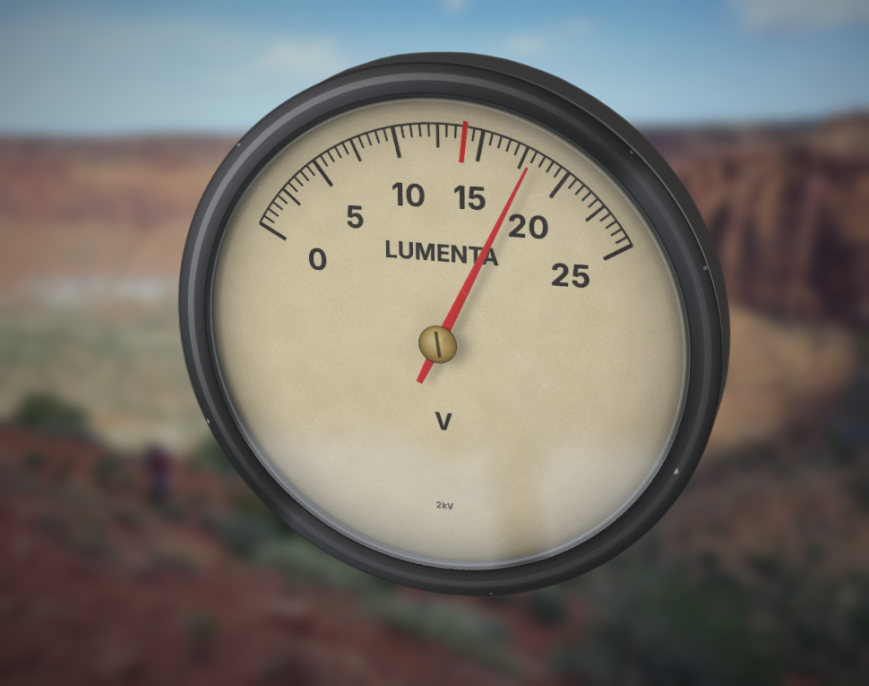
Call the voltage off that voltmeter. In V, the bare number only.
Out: 18
